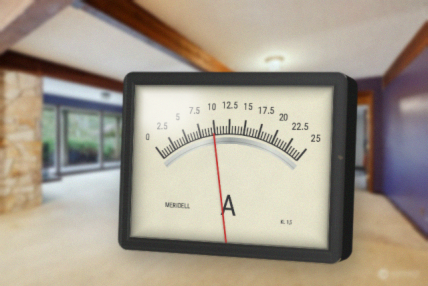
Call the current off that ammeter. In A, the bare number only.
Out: 10
